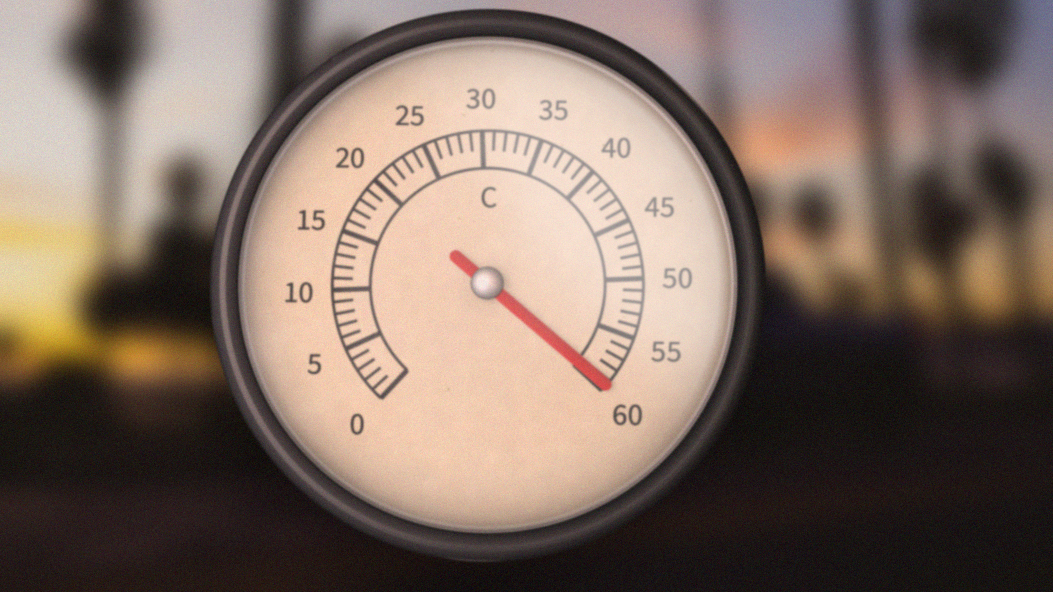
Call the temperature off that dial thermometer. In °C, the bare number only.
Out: 59.5
